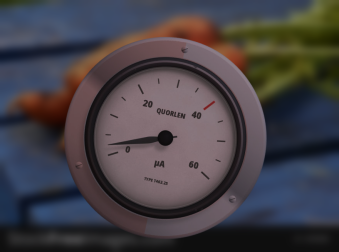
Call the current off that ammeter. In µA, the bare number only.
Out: 2.5
